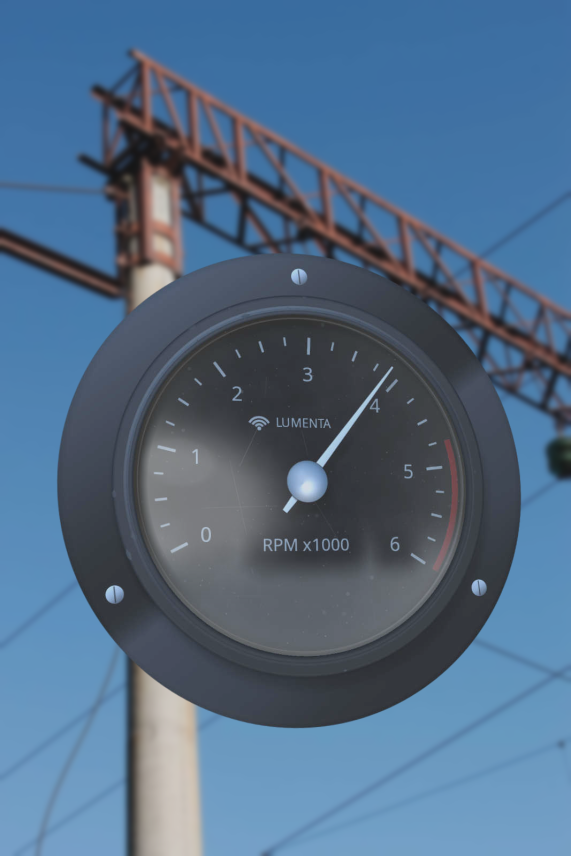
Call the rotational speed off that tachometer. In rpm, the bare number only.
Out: 3875
